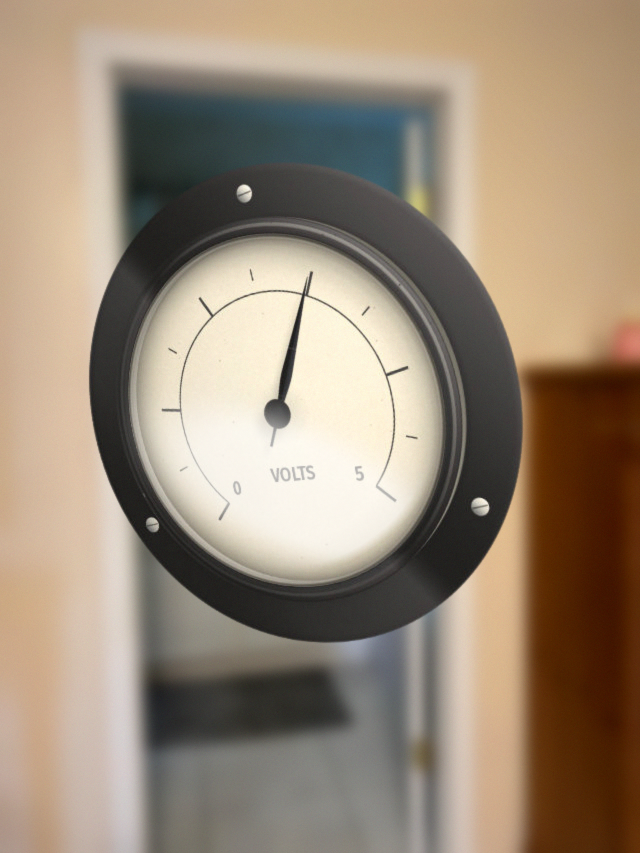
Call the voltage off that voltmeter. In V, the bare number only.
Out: 3
